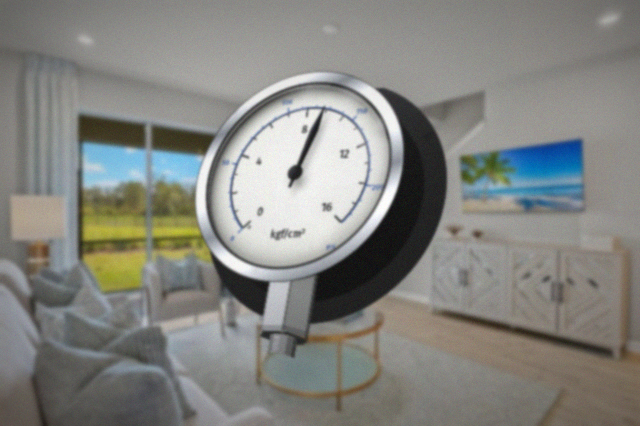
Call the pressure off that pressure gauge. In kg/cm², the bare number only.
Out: 9
